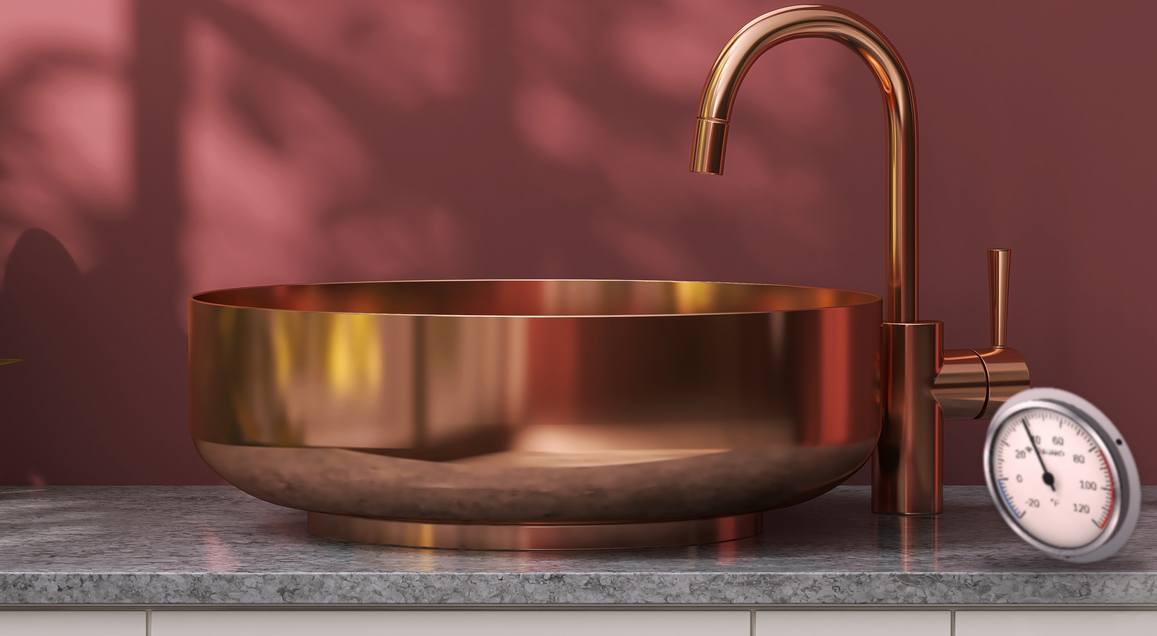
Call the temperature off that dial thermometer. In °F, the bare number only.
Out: 40
